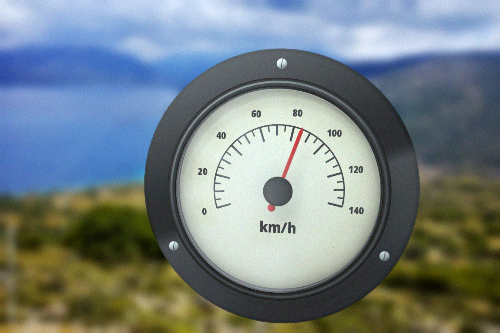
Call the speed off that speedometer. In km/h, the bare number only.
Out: 85
